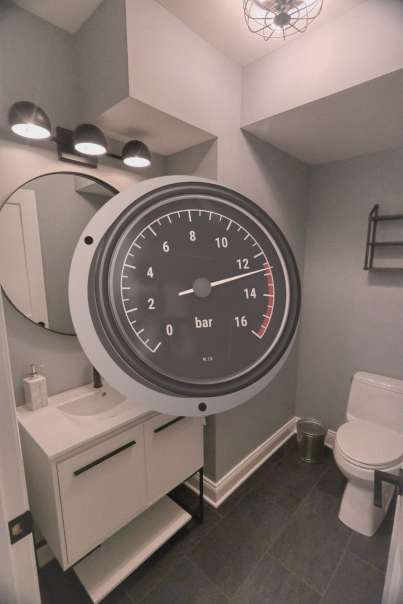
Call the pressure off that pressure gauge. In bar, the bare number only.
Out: 12.75
